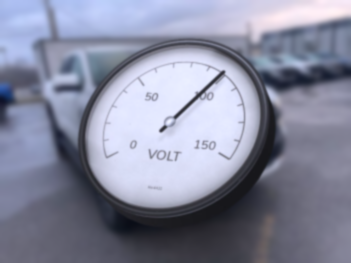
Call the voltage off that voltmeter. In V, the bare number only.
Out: 100
